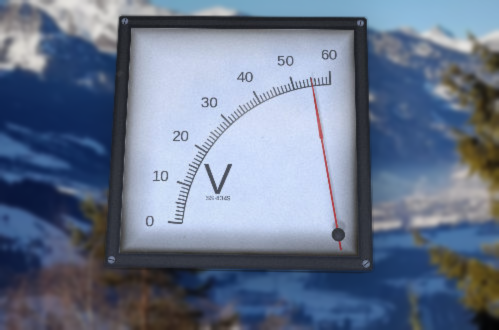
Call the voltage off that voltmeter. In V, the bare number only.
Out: 55
